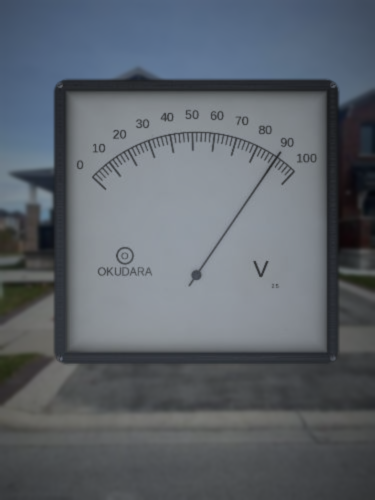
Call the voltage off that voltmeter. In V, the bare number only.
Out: 90
